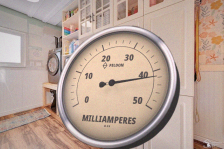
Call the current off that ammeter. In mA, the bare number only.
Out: 42
